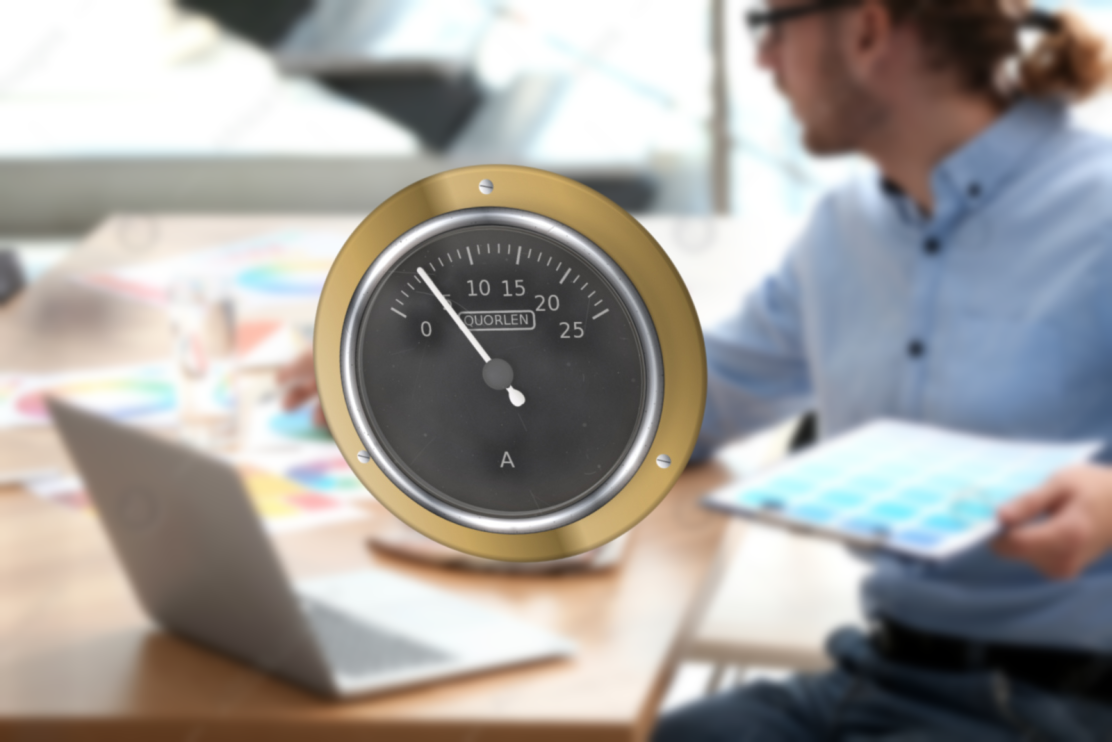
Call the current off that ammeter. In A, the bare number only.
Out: 5
